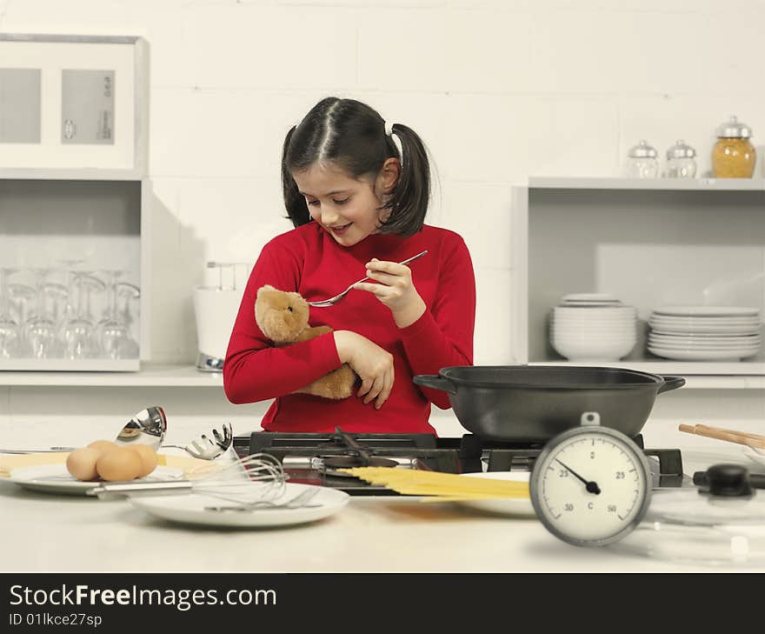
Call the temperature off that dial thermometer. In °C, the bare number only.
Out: -20
